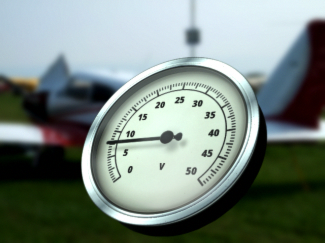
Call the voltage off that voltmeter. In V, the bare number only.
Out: 7.5
